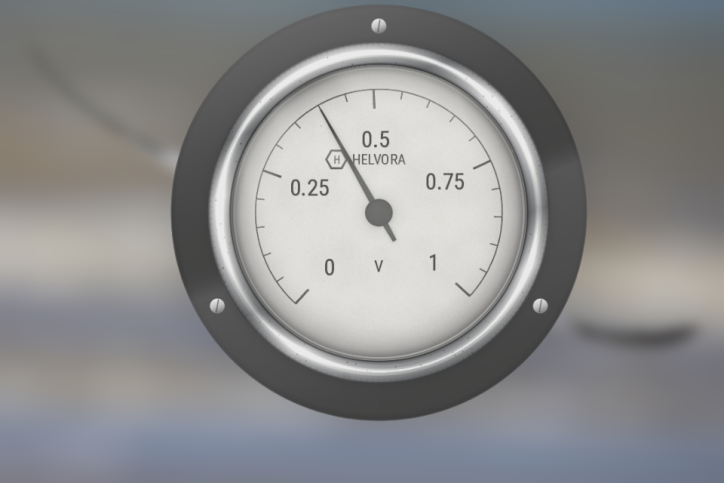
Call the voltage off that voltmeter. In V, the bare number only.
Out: 0.4
